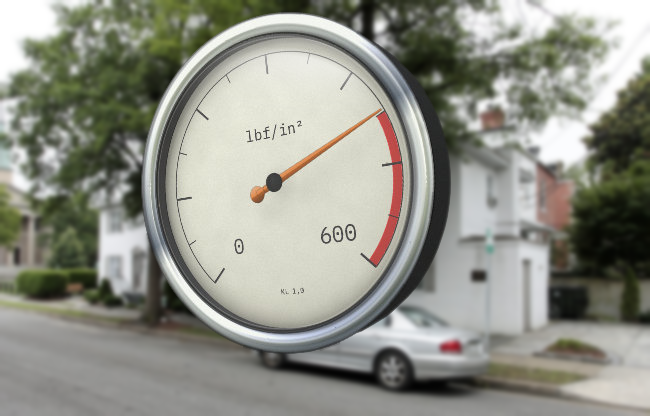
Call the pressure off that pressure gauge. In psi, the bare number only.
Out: 450
